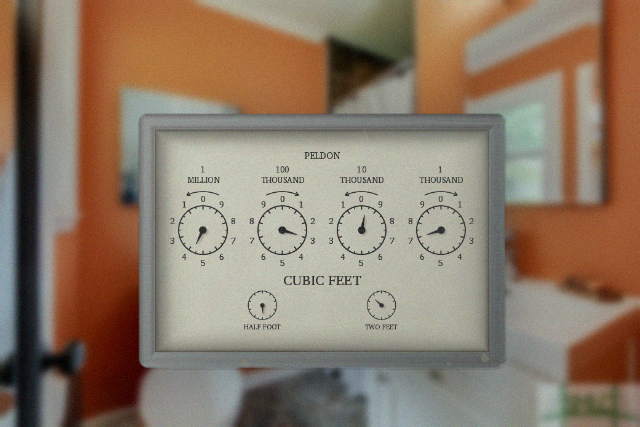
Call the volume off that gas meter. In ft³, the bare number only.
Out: 429700
